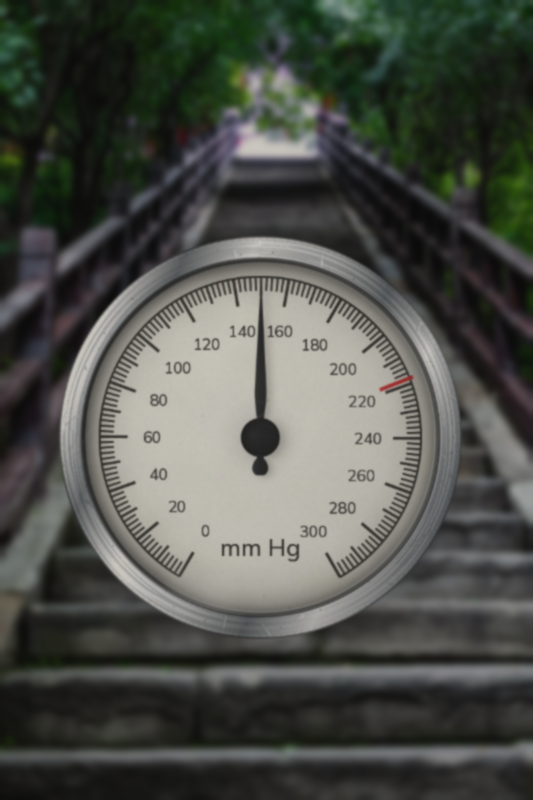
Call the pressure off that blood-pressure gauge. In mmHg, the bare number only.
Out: 150
